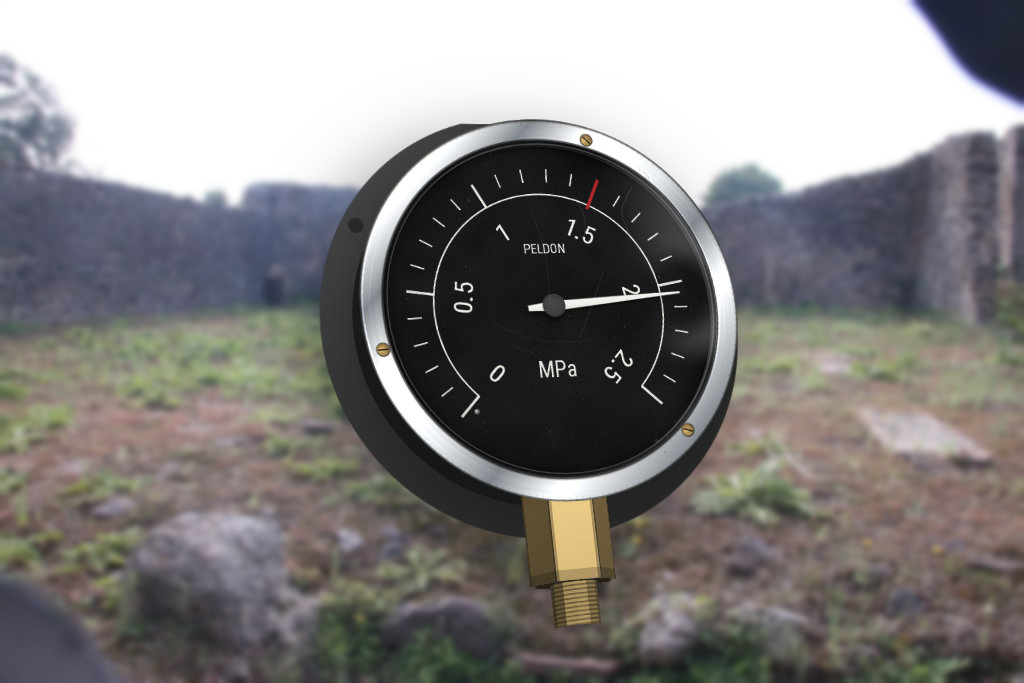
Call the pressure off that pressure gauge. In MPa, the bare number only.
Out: 2.05
